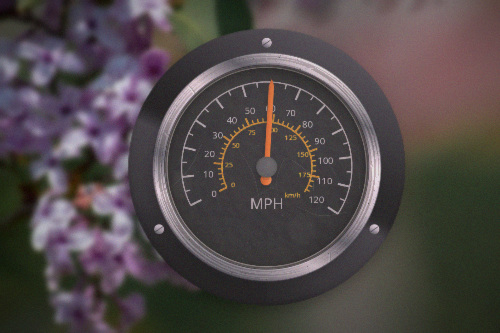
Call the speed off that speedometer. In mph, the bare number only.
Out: 60
